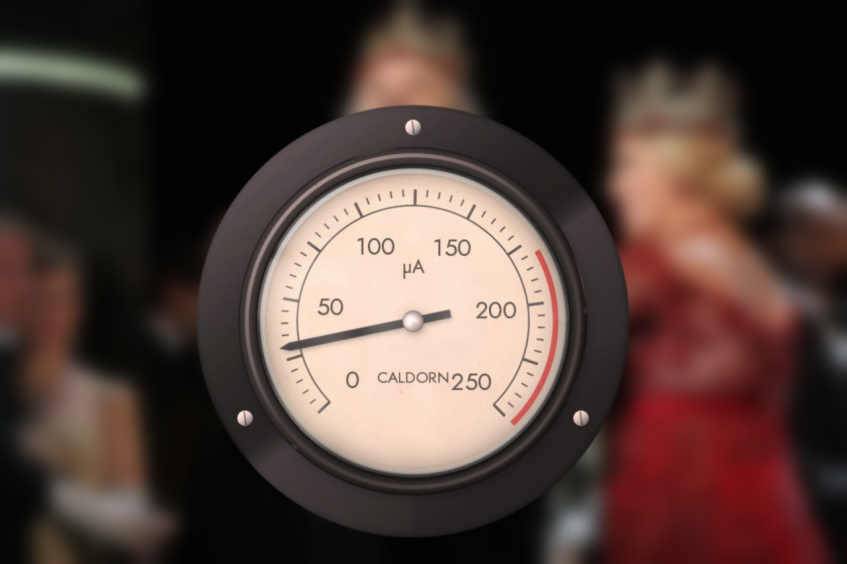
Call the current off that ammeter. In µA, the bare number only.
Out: 30
